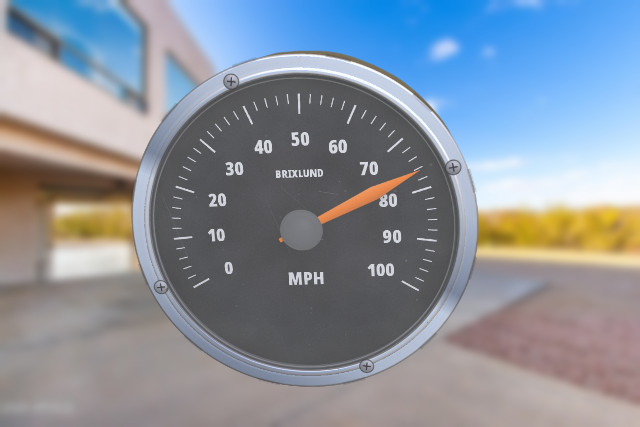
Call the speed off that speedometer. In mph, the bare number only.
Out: 76
